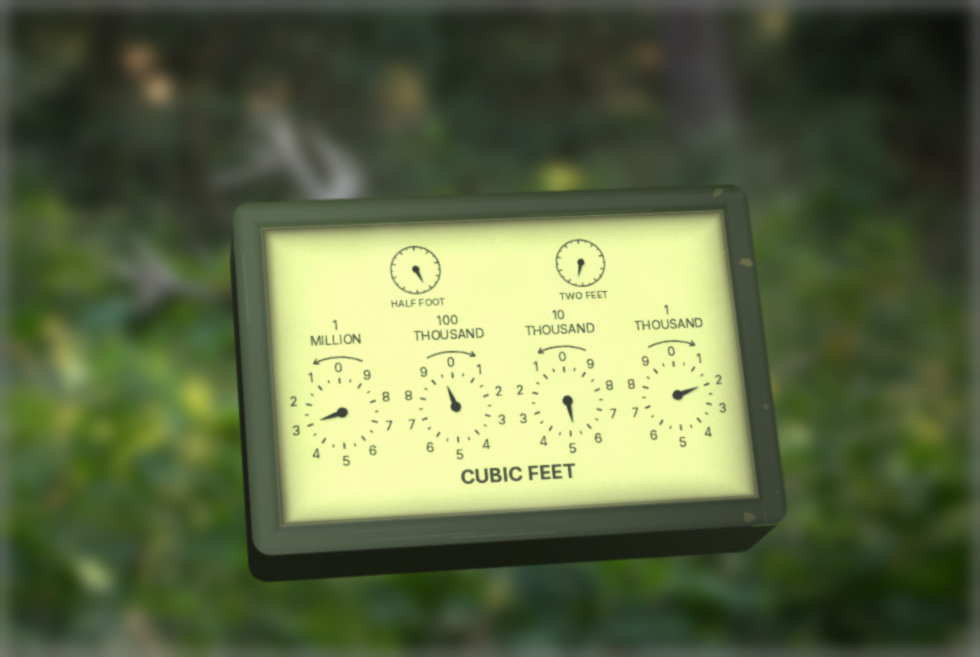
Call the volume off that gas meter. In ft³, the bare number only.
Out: 295200
